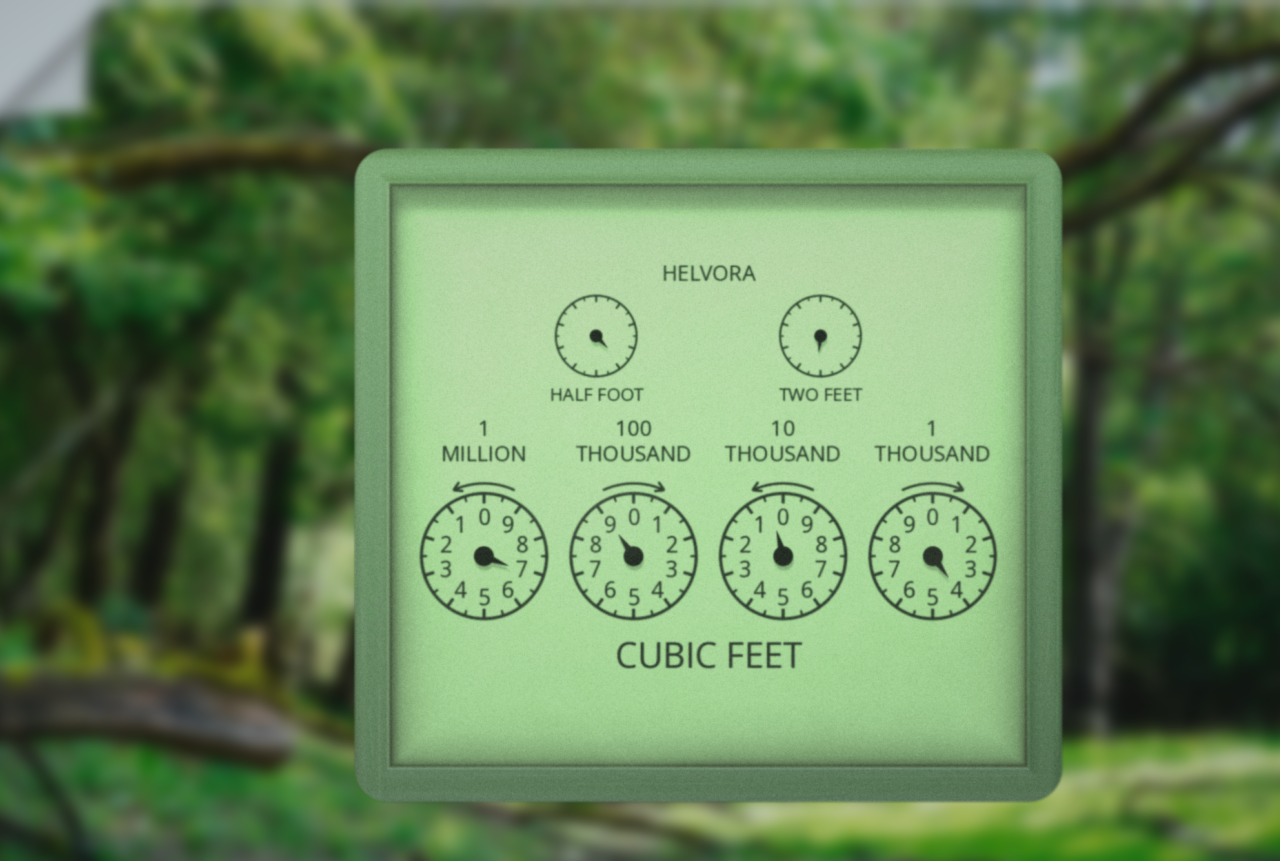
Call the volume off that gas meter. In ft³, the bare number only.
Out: 690400
